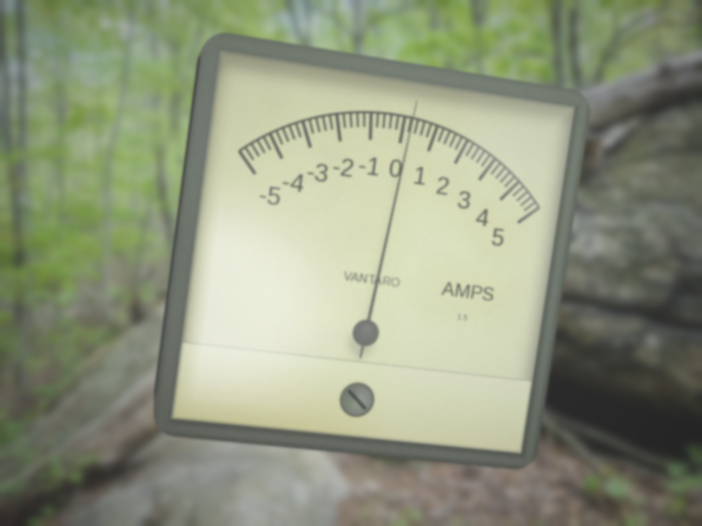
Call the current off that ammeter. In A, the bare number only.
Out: 0.2
